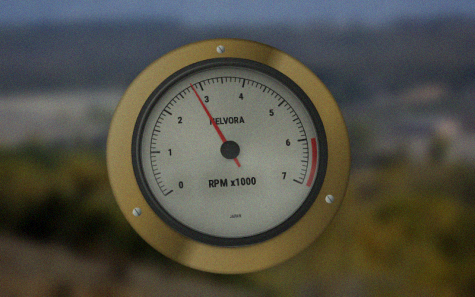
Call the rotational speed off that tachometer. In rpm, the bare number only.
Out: 2800
